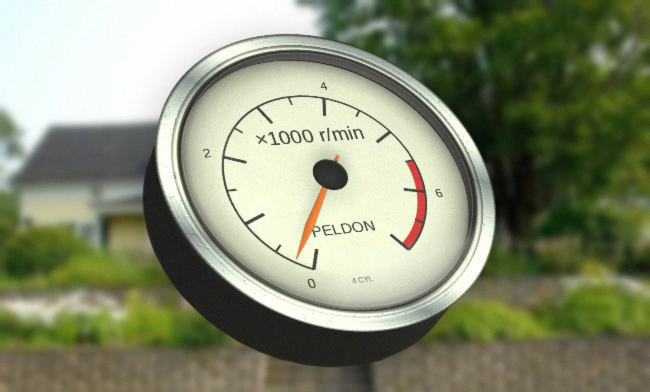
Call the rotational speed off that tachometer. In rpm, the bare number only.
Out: 250
